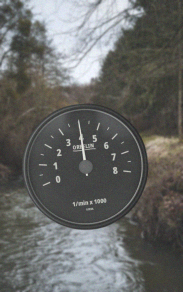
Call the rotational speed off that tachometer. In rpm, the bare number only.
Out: 4000
